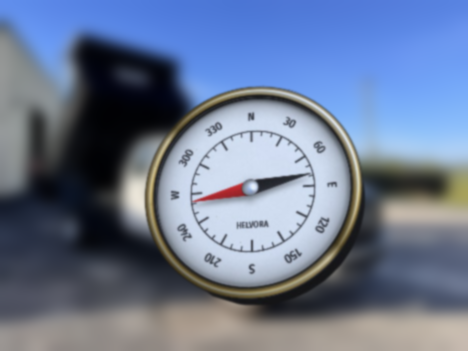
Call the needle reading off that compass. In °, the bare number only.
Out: 260
